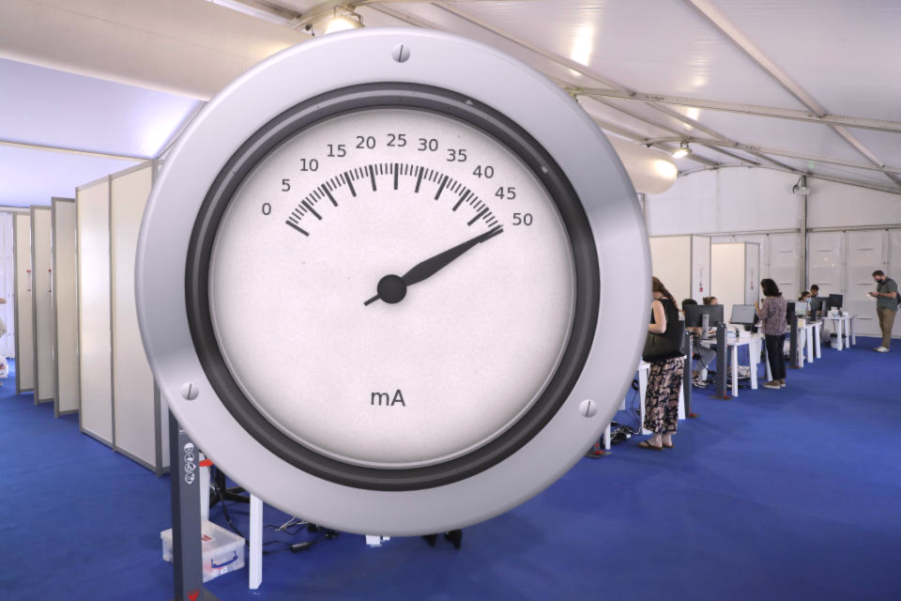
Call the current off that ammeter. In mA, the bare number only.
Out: 49
